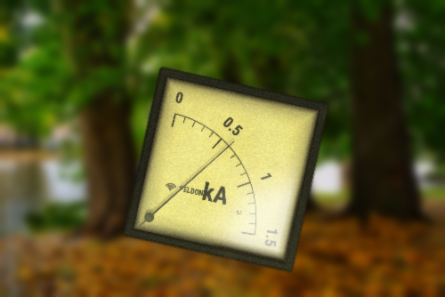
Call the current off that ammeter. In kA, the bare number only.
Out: 0.6
